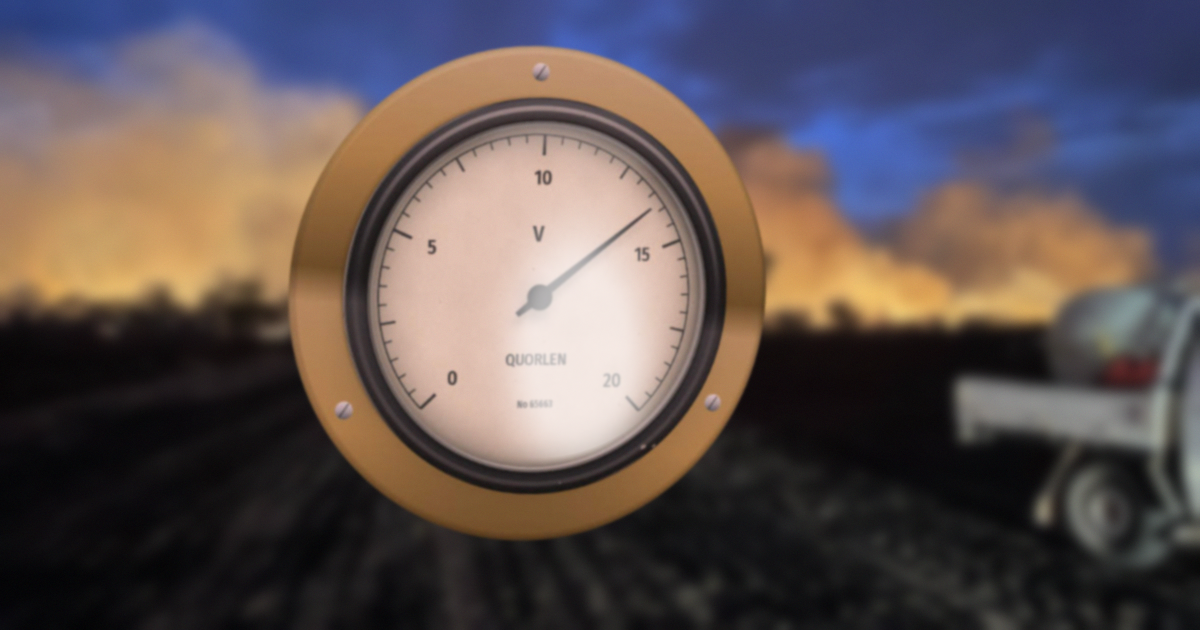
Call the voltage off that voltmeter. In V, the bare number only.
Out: 13.75
